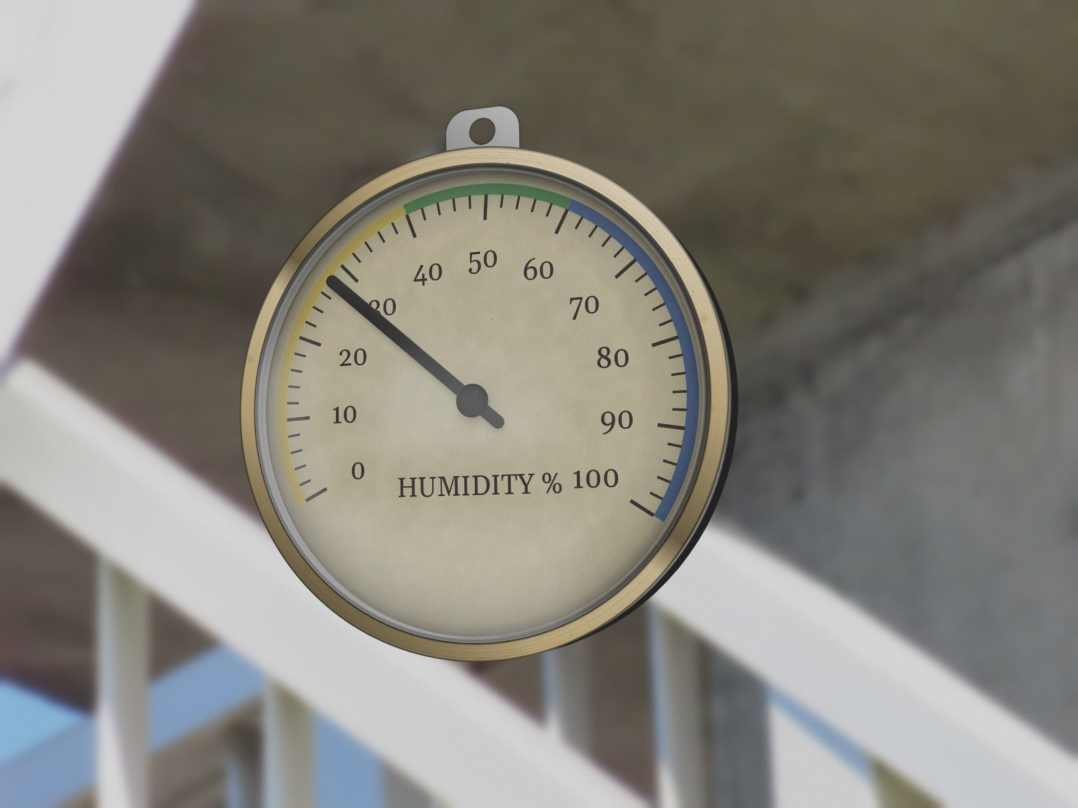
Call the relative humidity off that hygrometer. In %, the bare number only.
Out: 28
